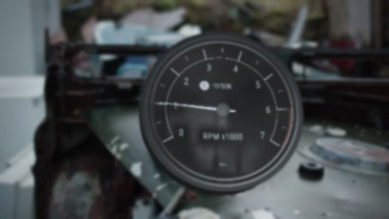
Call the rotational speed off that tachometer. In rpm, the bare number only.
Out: 1000
